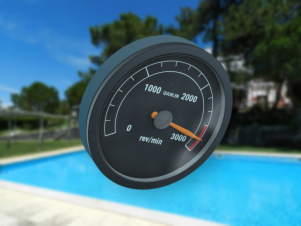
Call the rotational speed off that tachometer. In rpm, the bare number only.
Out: 2800
